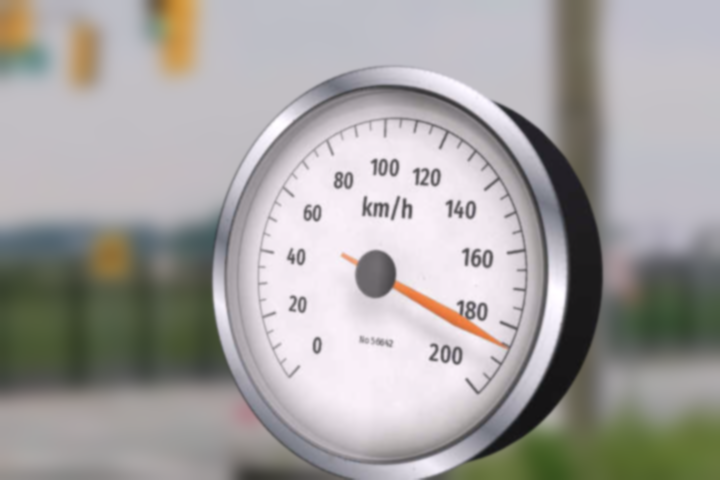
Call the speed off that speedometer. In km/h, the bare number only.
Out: 185
